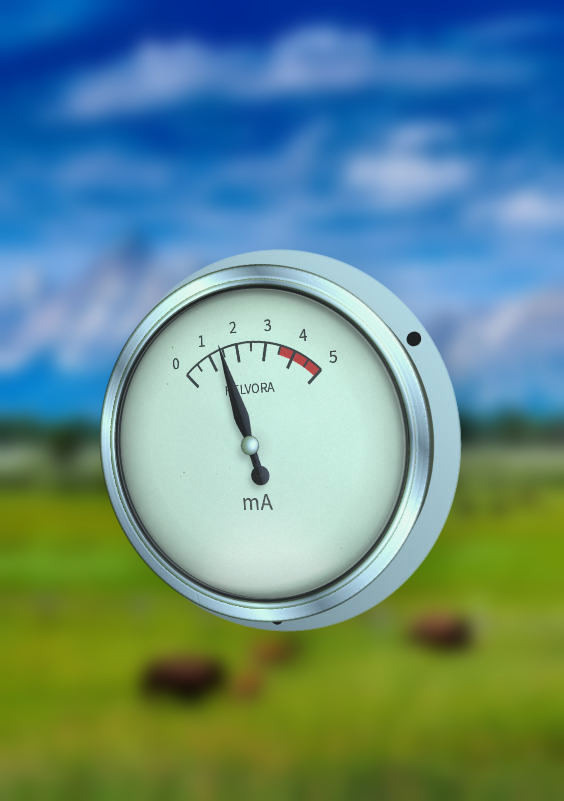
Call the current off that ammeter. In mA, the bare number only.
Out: 1.5
